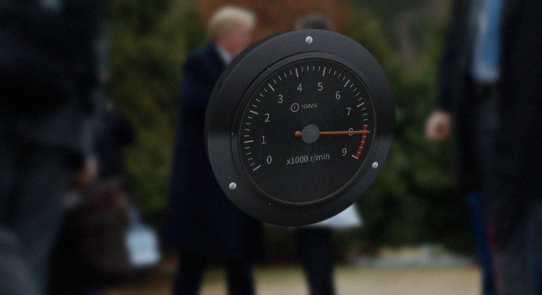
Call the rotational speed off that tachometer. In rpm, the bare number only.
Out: 8000
